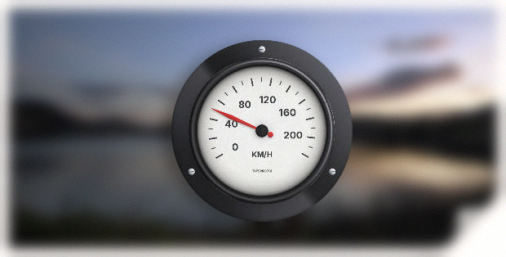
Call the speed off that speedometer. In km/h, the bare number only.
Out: 50
